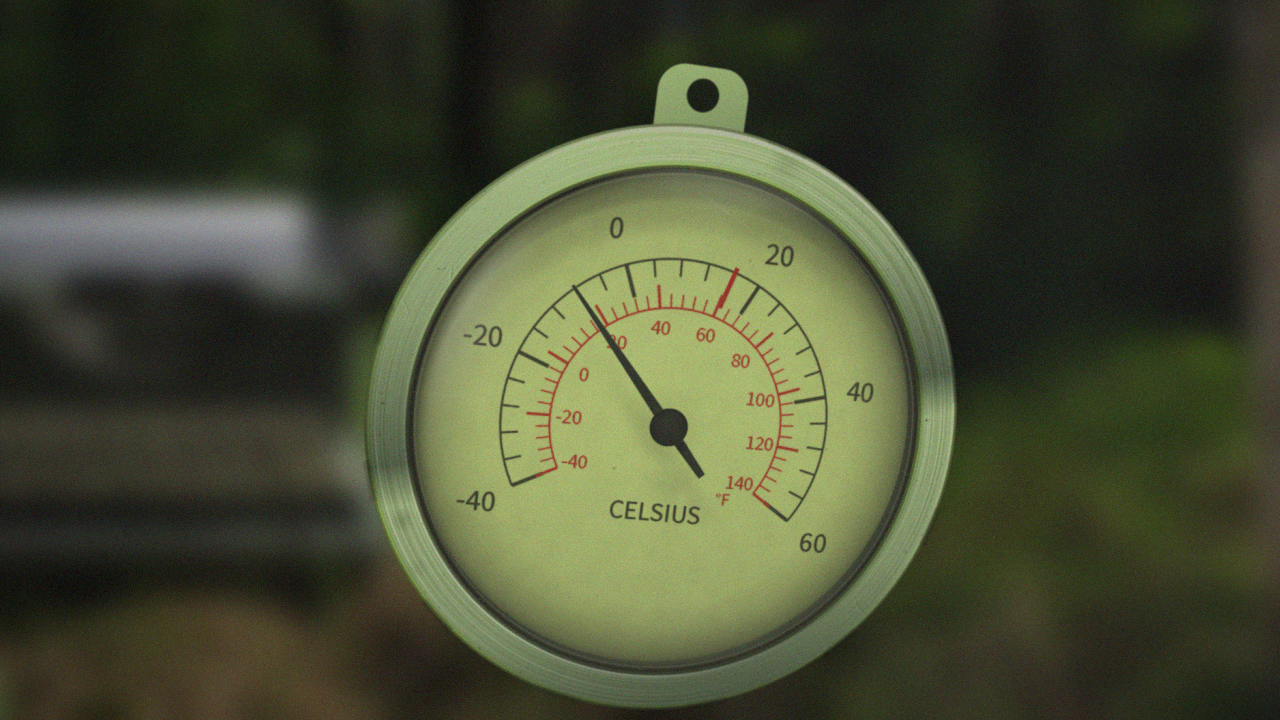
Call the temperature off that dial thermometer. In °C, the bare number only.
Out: -8
